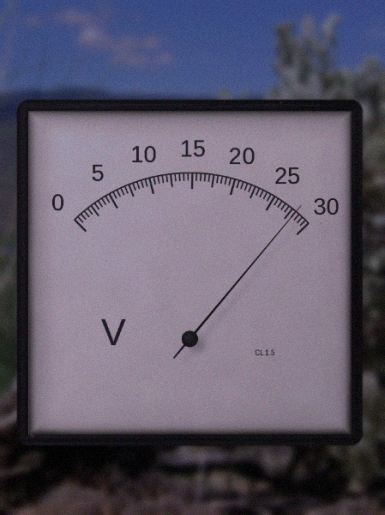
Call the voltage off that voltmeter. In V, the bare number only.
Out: 28
